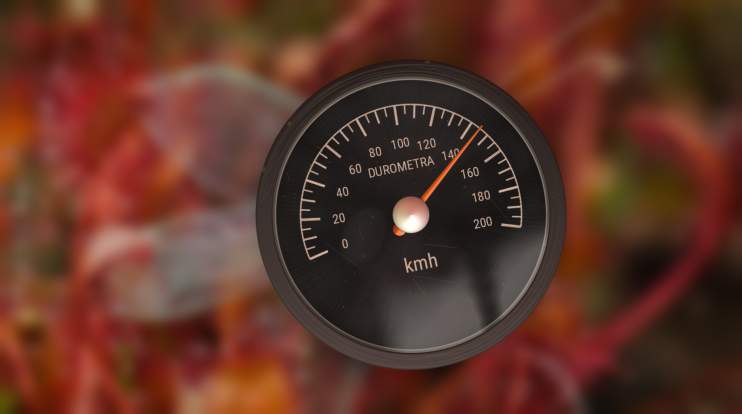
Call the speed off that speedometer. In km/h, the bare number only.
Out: 145
